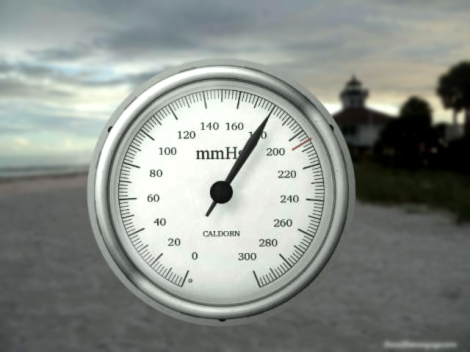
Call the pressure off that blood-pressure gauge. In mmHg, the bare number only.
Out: 180
